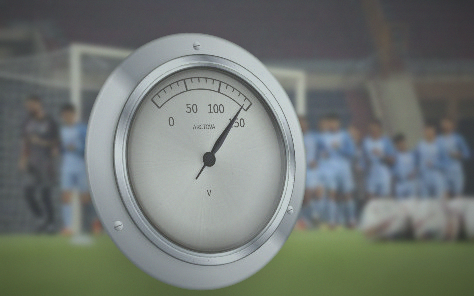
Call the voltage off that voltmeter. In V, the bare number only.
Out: 140
